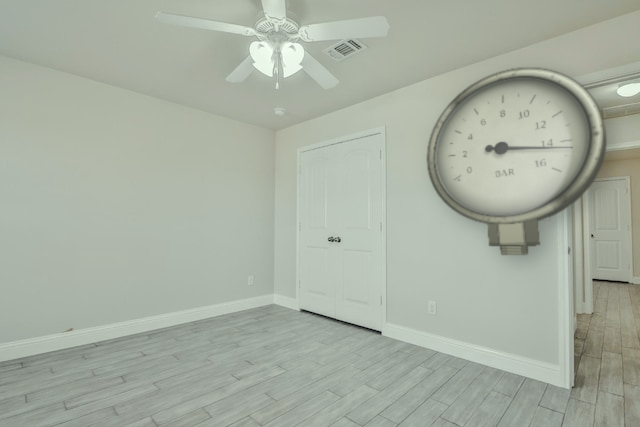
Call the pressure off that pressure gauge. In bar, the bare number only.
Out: 14.5
